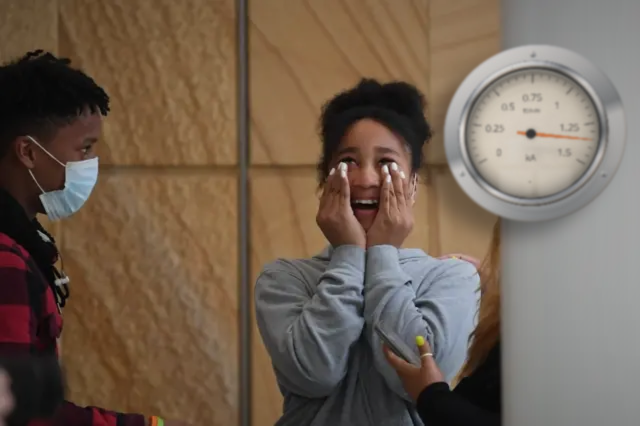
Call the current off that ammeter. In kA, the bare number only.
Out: 1.35
